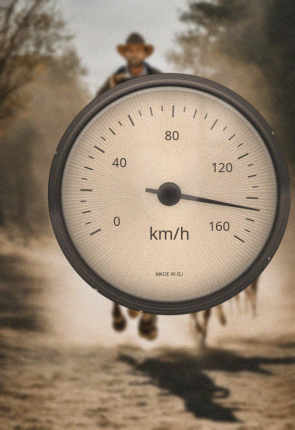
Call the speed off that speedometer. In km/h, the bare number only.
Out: 145
